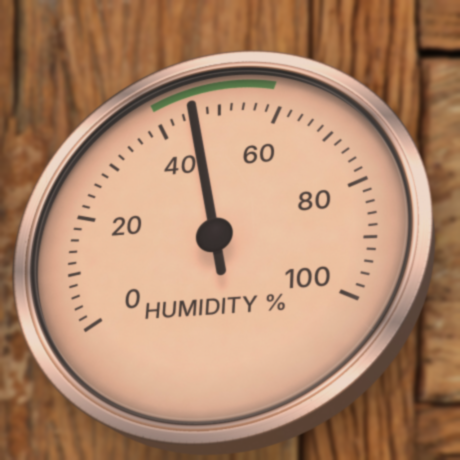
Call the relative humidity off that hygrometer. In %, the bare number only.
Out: 46
